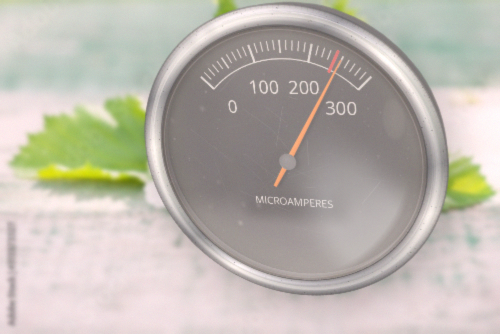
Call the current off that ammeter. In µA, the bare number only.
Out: 250
